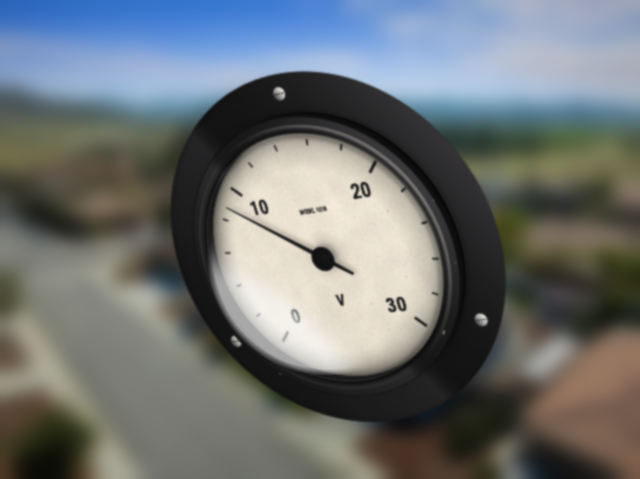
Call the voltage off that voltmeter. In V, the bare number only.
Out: 9
